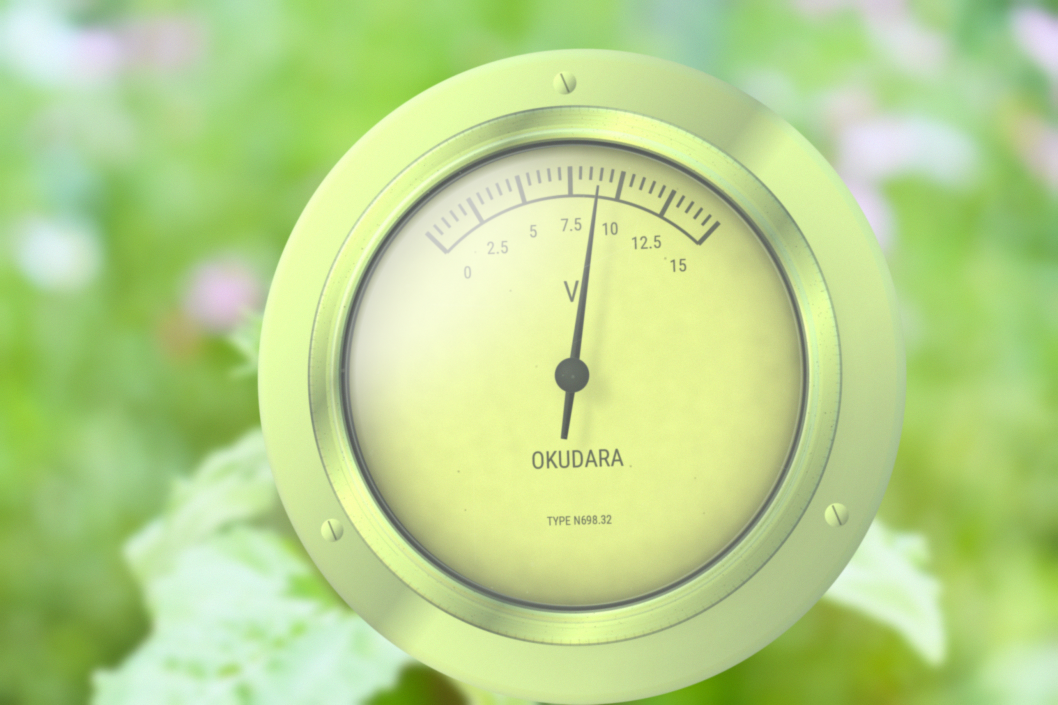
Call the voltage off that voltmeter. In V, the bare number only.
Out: 9
